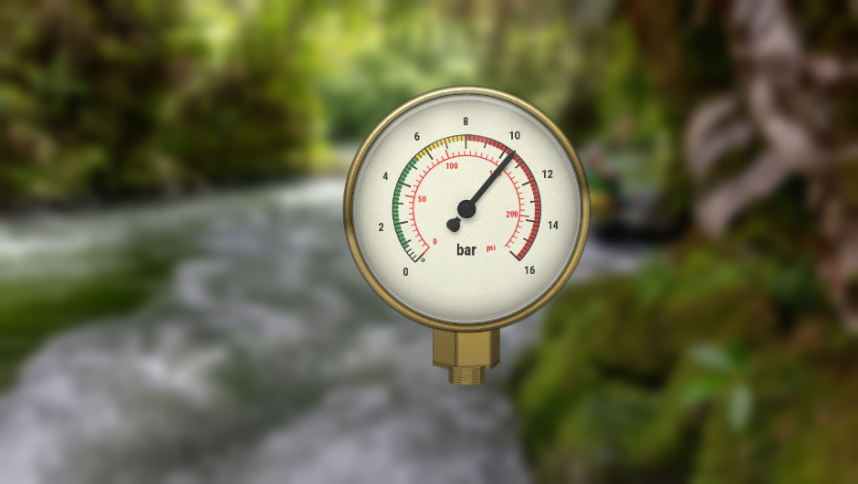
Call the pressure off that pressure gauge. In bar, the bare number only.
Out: 10.4
